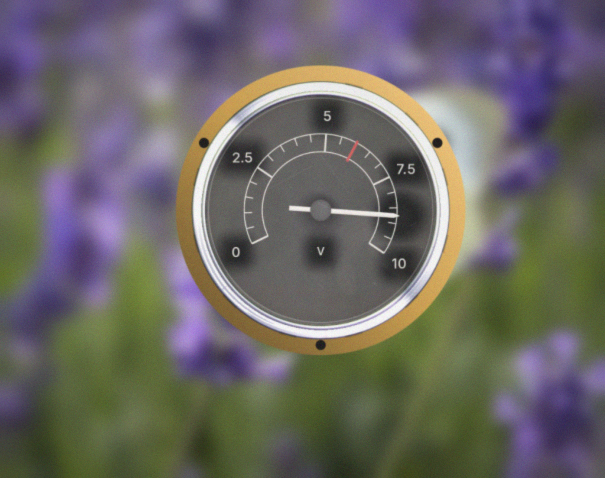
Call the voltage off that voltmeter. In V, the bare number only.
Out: 8.75
